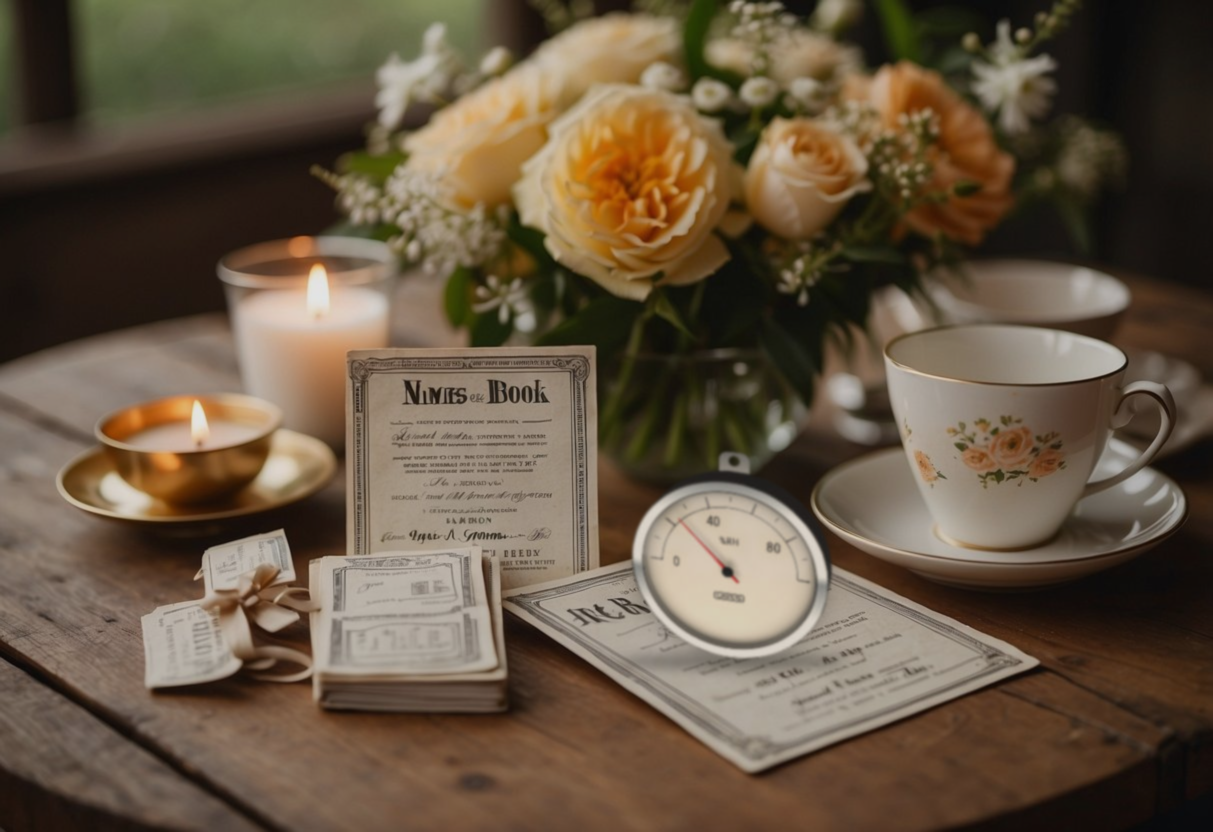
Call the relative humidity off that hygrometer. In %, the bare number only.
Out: 25
